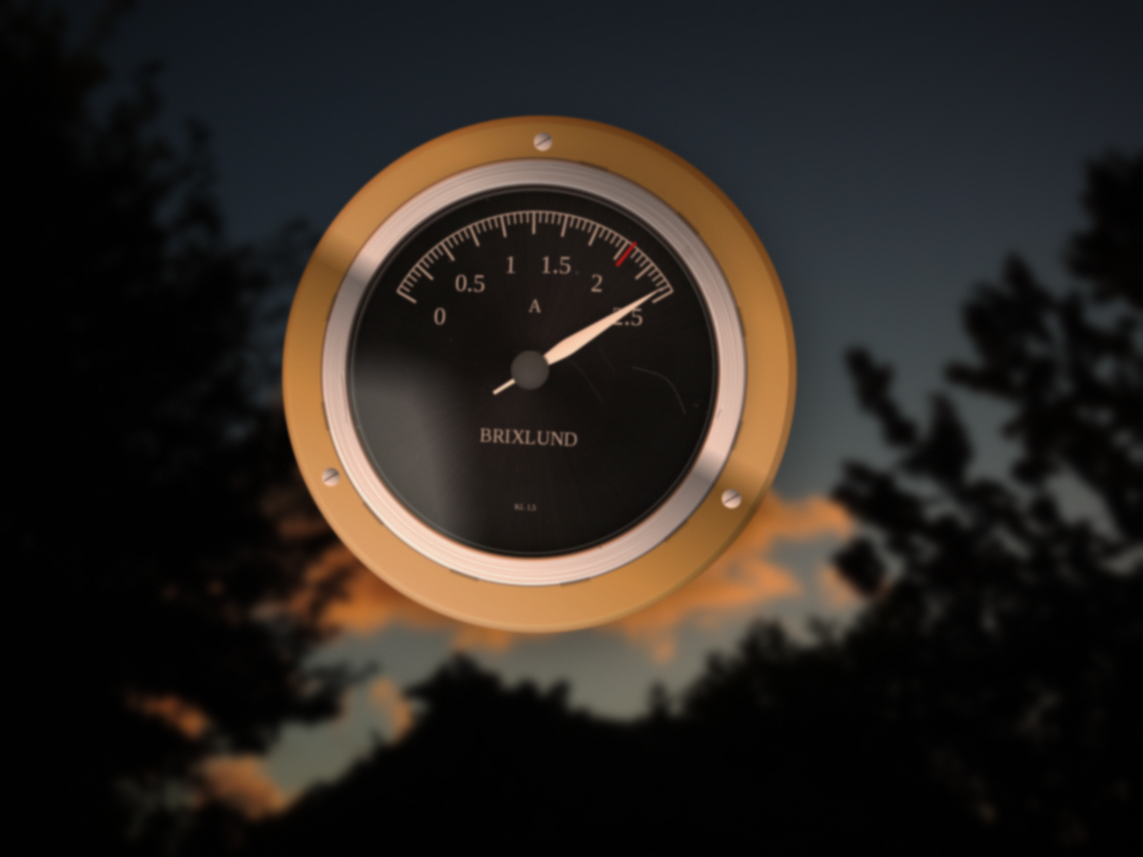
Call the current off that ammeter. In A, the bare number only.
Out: 2.45
